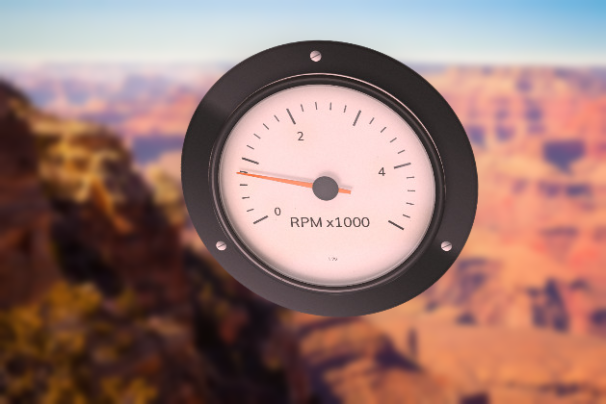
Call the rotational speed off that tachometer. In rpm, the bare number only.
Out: 800
